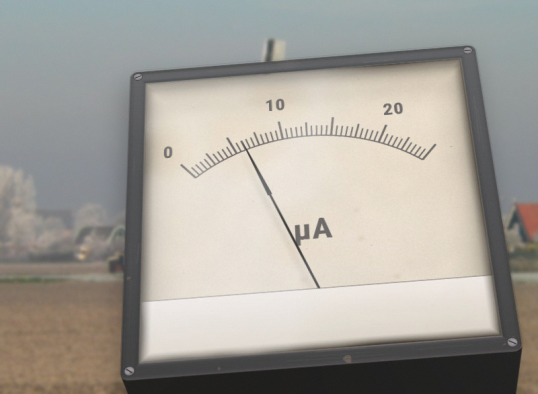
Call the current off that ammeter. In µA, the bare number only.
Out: 6
